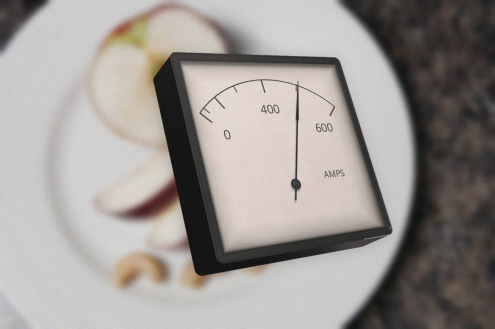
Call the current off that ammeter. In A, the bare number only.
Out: 500
